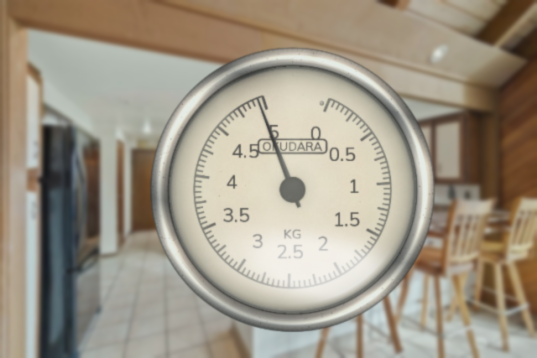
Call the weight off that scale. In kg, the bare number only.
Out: 4.95
